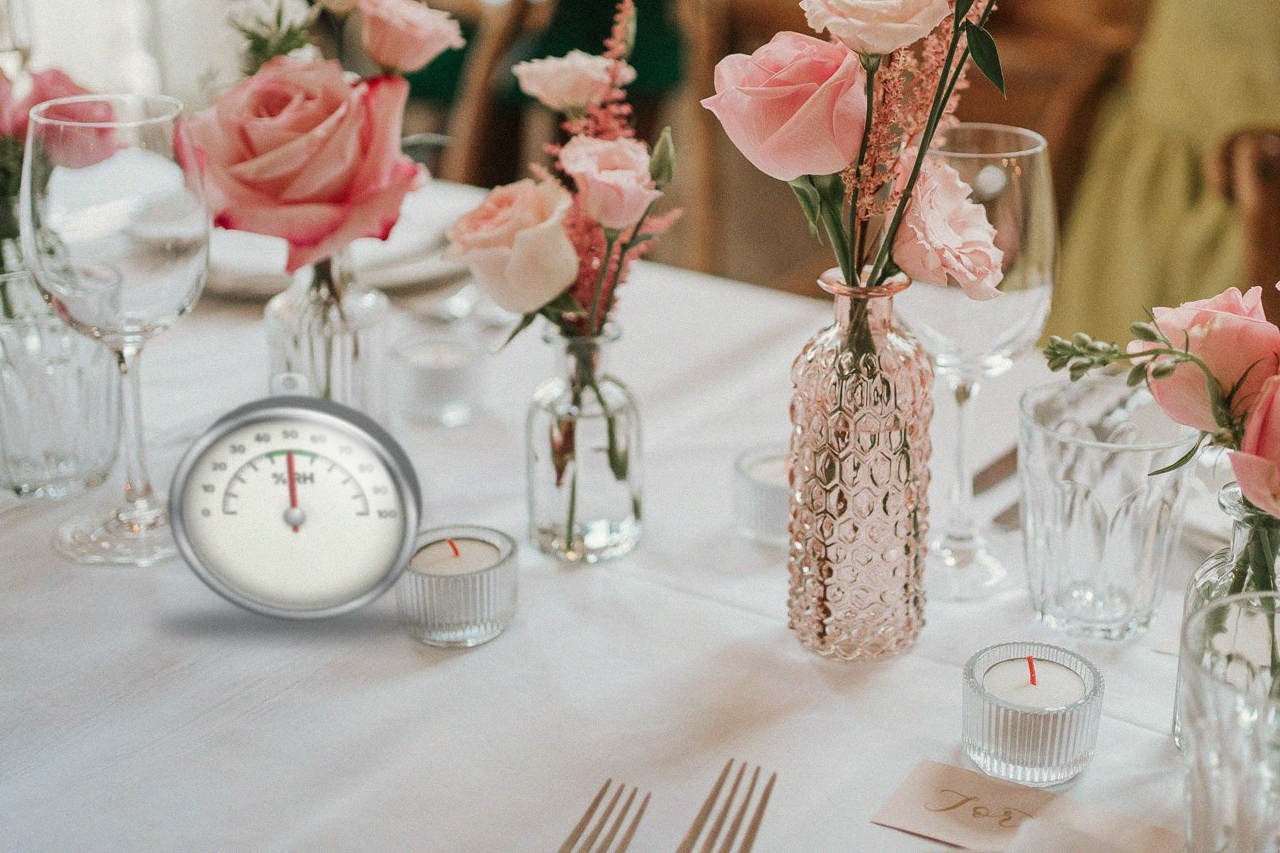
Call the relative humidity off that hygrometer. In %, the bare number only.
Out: 50
